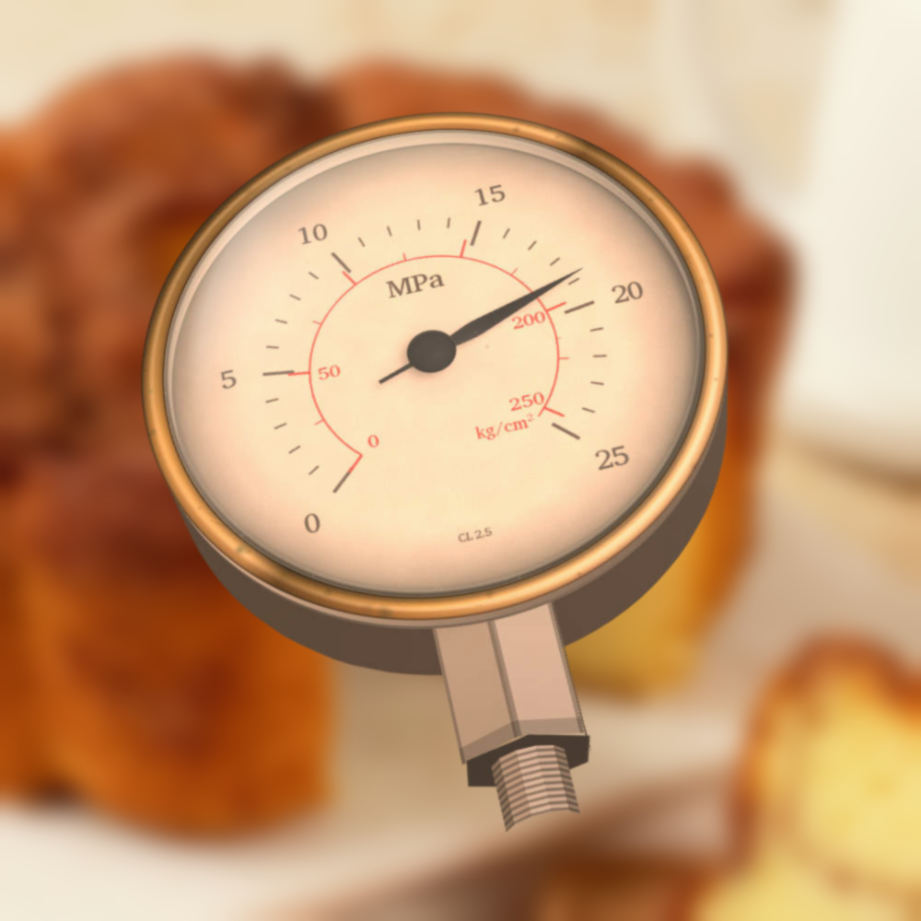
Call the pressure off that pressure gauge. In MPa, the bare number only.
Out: 19
